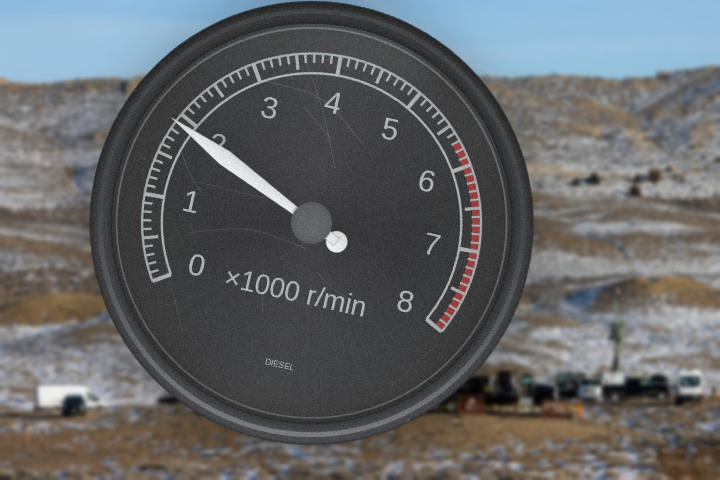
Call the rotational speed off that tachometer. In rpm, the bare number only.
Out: 1900
